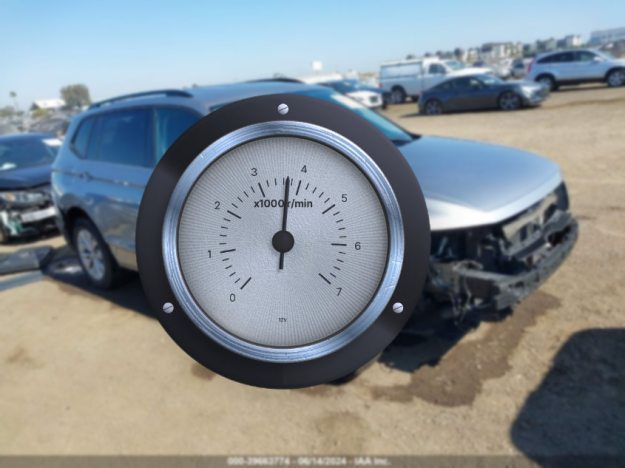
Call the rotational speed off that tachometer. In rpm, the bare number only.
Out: 3700
